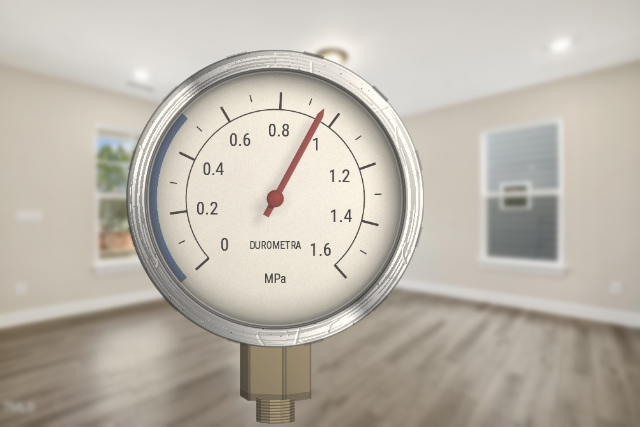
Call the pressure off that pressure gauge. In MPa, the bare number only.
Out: 0.95
